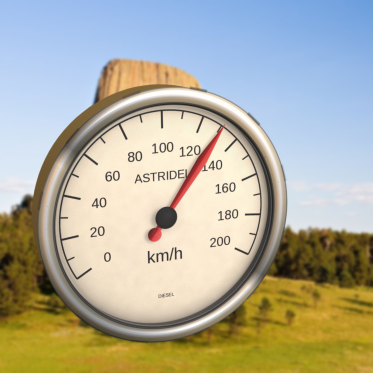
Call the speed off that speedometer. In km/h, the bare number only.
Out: 130
